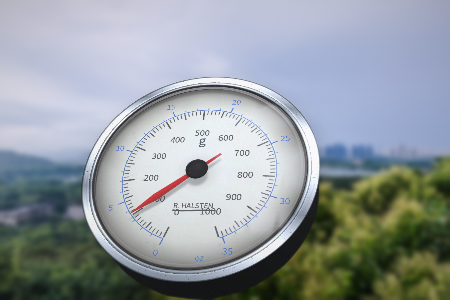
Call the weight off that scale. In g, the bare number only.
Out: 100
